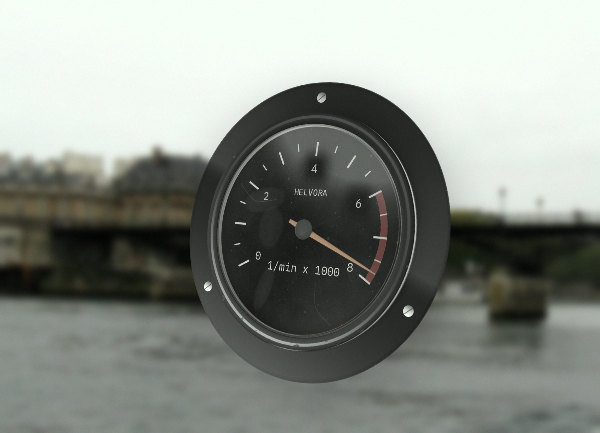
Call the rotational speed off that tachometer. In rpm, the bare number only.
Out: 7750
